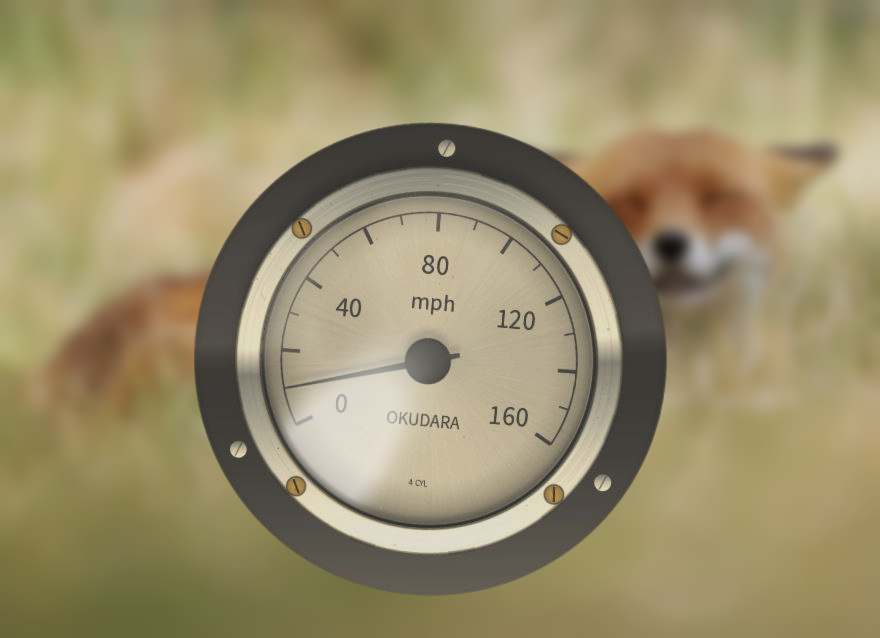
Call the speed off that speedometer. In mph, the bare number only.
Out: 10
